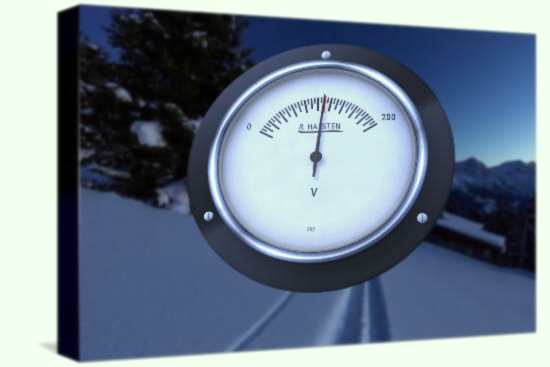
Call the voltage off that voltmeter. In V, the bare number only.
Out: 110
